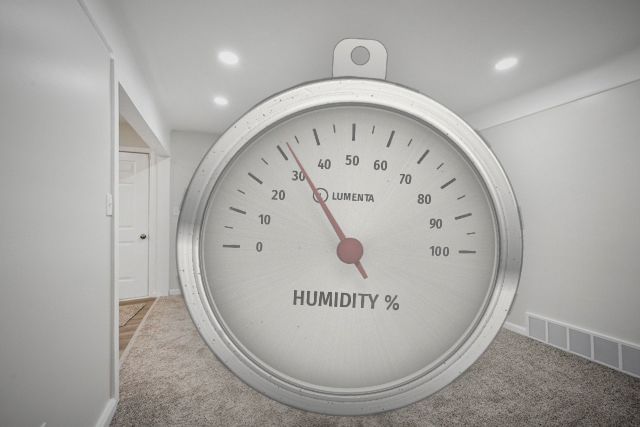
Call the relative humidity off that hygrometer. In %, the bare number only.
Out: 32.5
